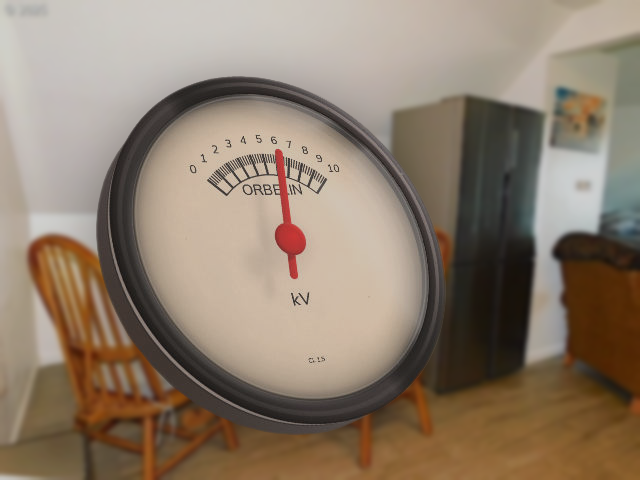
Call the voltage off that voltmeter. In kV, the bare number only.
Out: 6
